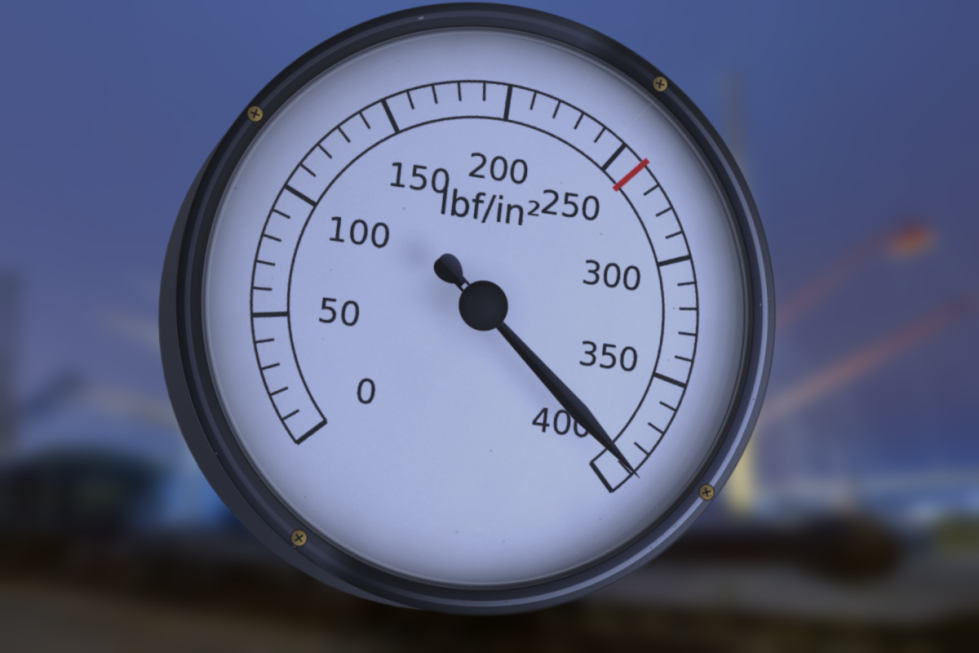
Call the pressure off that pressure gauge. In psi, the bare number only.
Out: 390
